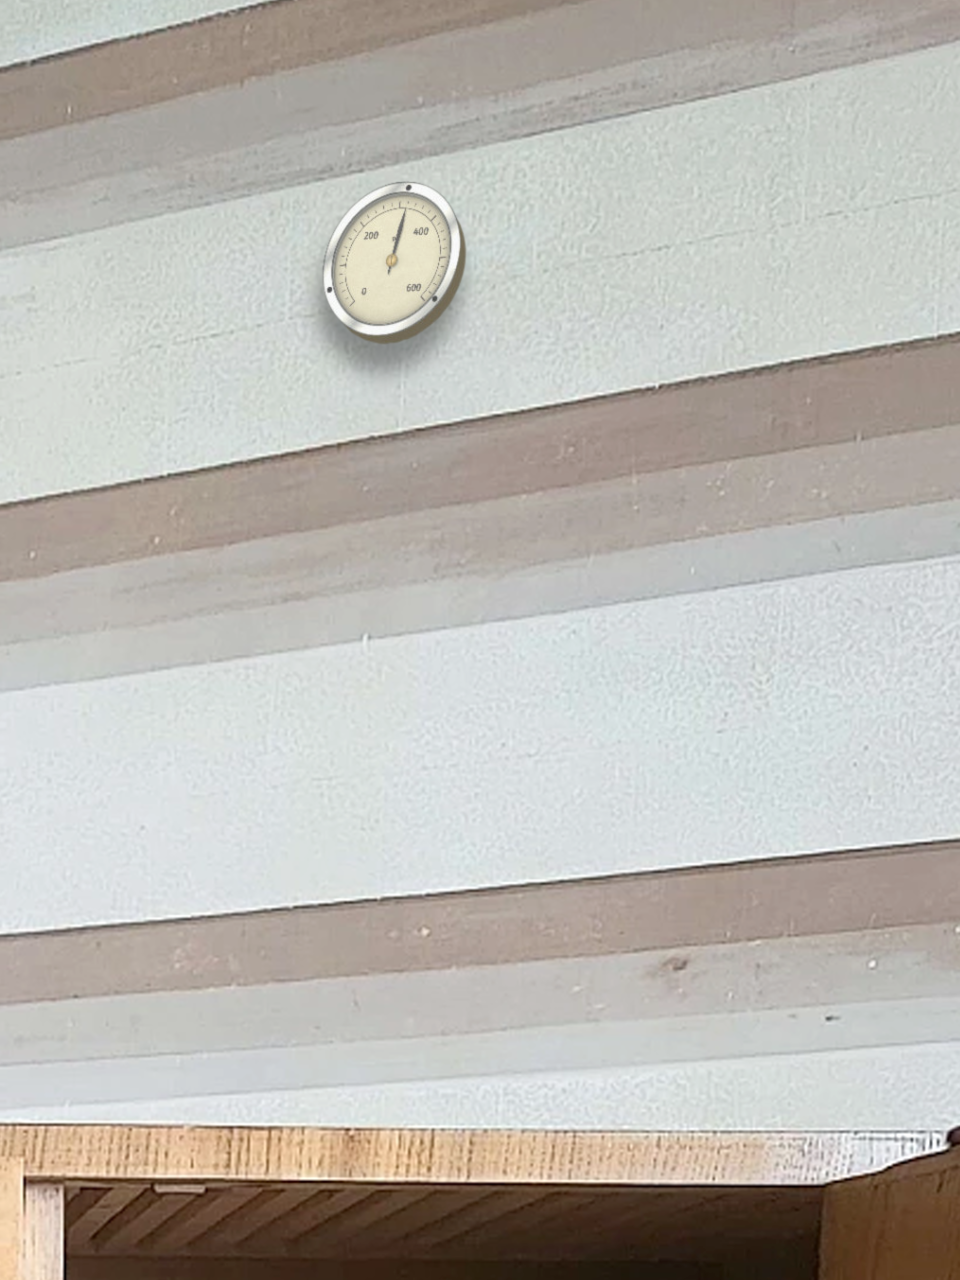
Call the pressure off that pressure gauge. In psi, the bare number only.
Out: 320
